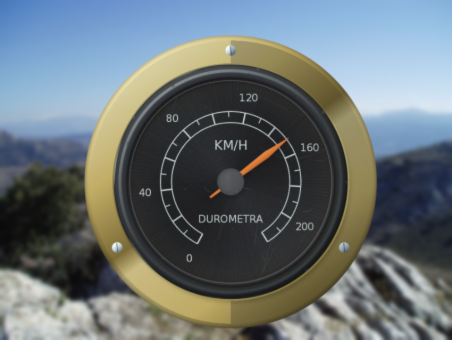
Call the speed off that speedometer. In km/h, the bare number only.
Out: 150
